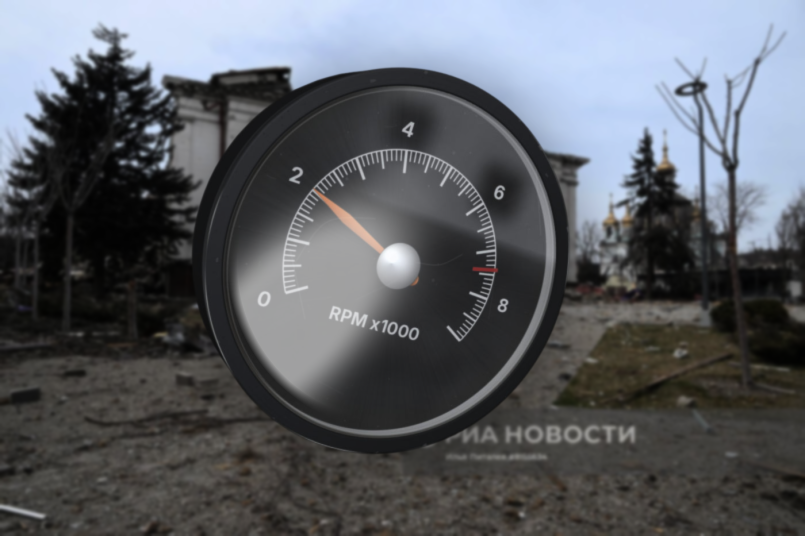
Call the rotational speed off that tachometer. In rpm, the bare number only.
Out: 2000
